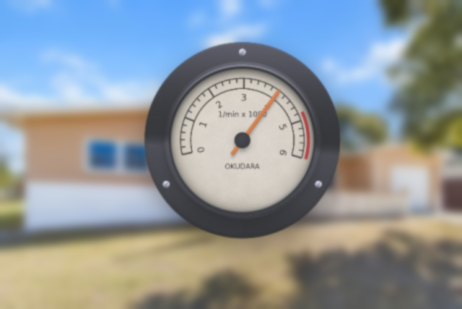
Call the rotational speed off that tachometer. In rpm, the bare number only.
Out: 4000
